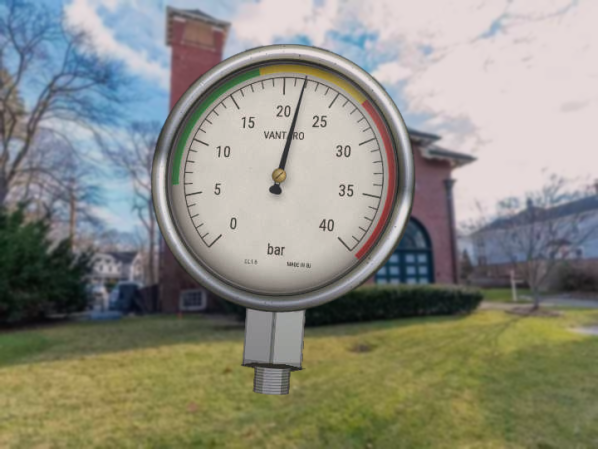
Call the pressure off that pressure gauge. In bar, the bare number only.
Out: 22
